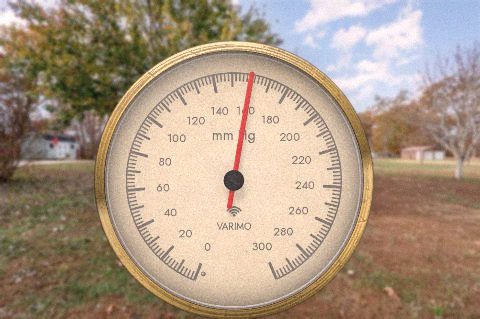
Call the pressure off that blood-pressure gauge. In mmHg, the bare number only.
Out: 160
